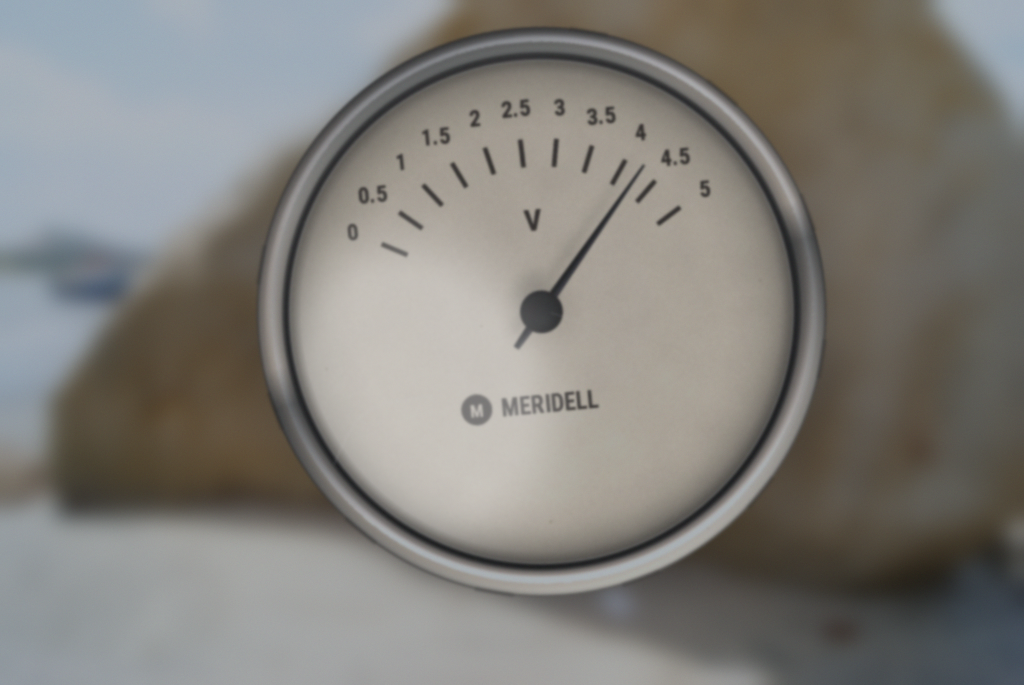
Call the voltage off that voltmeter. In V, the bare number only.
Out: 4.25
